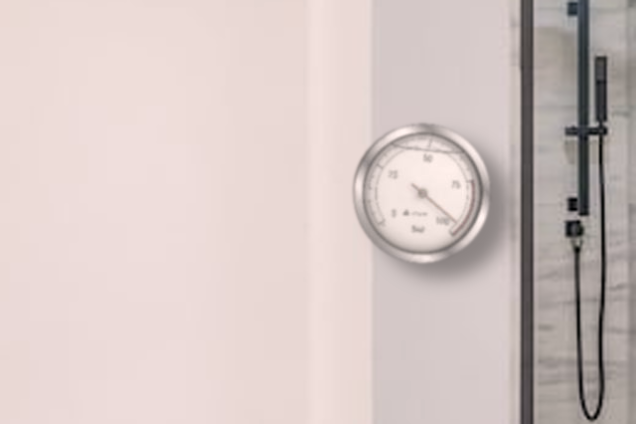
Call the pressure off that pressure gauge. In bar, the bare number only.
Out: 95
